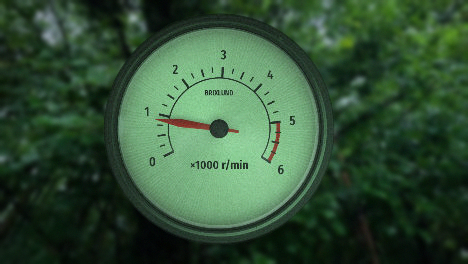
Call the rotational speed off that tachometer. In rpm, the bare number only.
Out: 875
